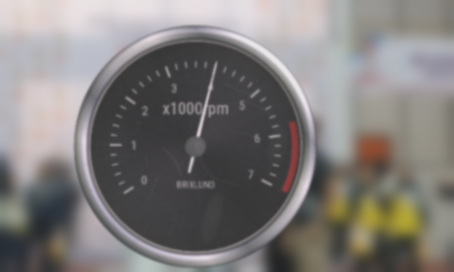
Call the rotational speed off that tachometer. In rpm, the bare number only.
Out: 4000
